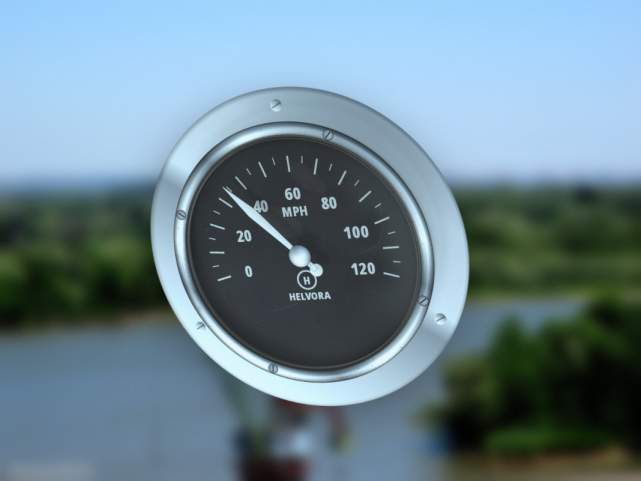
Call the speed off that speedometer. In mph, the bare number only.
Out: 35
